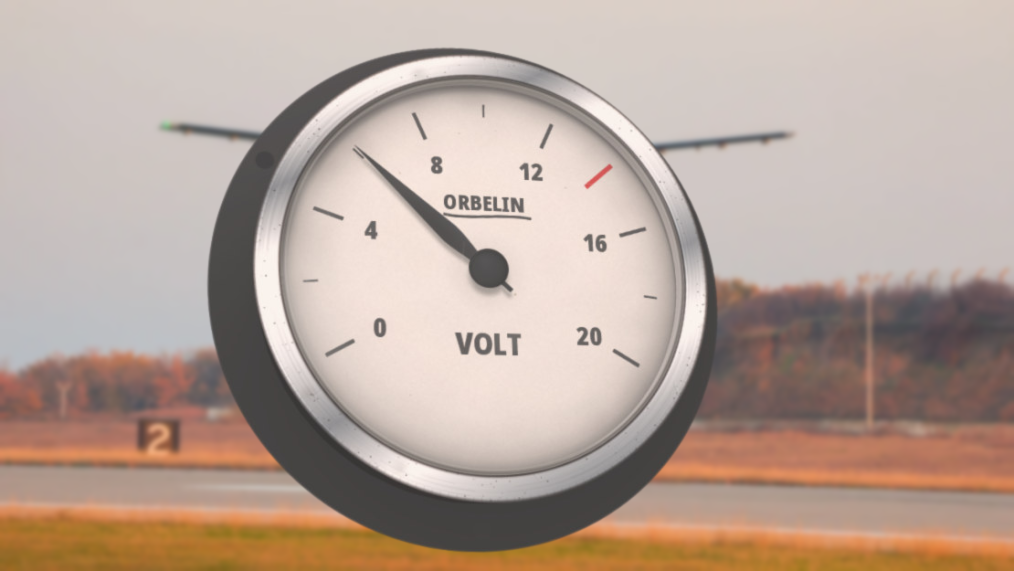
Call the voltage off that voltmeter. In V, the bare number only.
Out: 6
